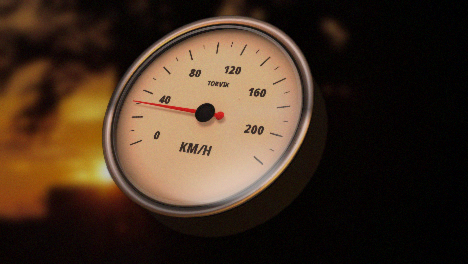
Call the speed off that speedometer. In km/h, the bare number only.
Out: 30
